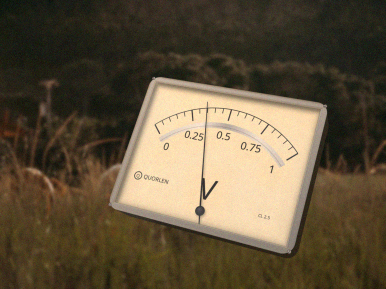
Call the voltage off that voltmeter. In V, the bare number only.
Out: 0.35
